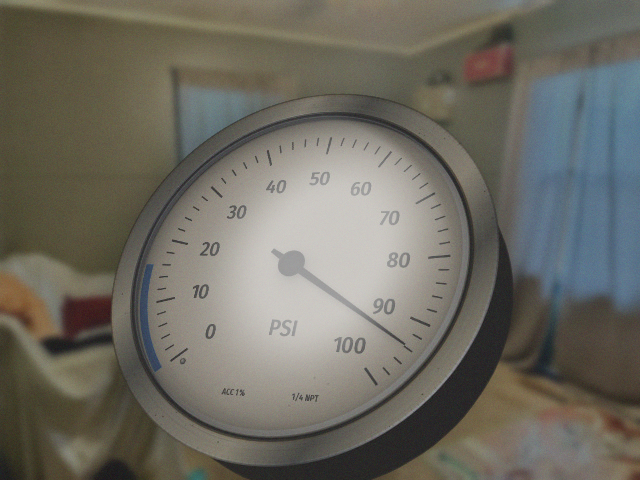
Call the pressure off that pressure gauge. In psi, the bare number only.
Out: 94
